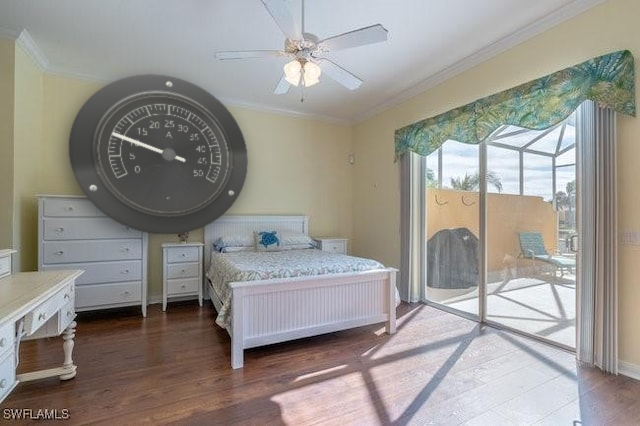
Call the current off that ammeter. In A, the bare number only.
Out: 10
